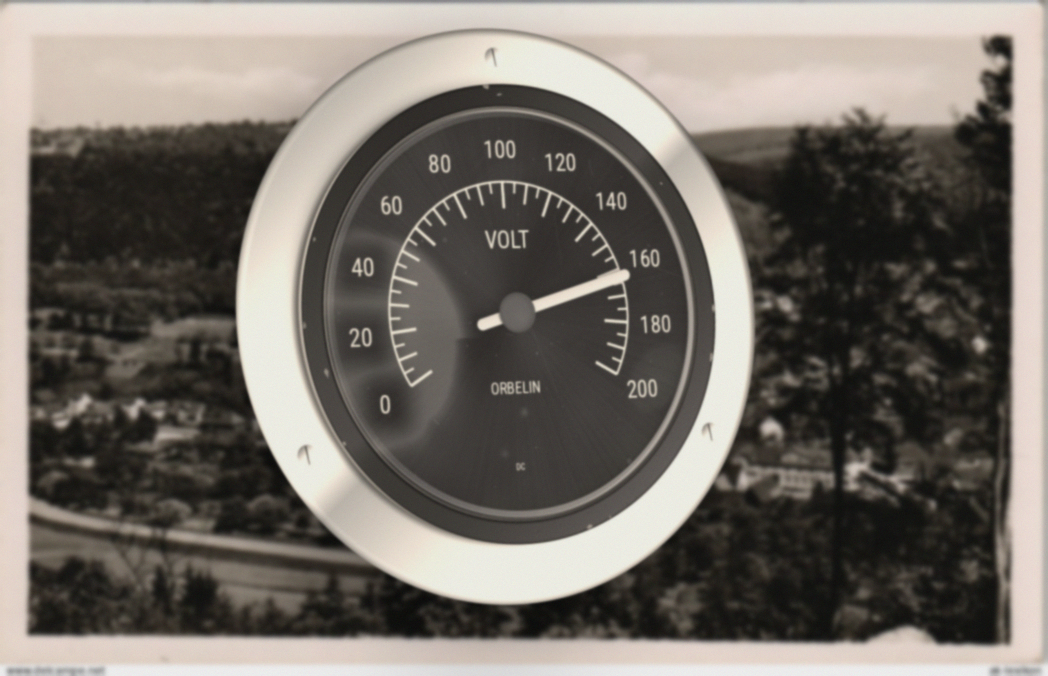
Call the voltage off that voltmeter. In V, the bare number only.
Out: 162.5
